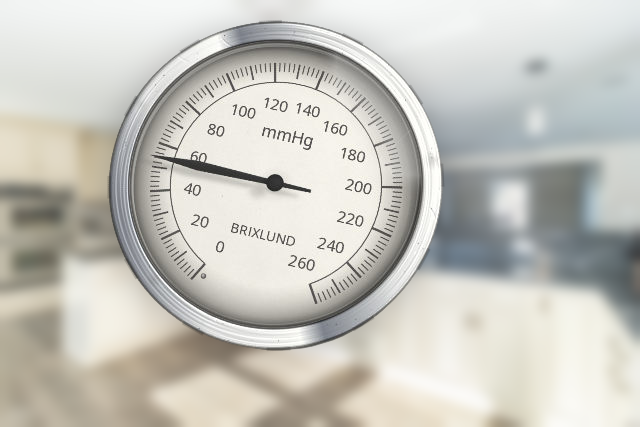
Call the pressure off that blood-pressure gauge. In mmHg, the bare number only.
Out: 54
